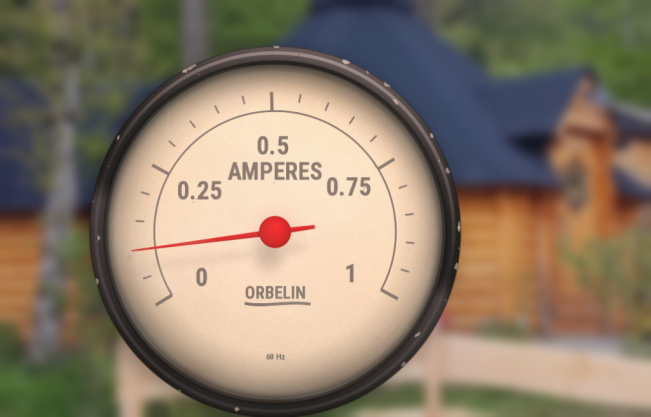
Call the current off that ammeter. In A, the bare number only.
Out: 0.1
